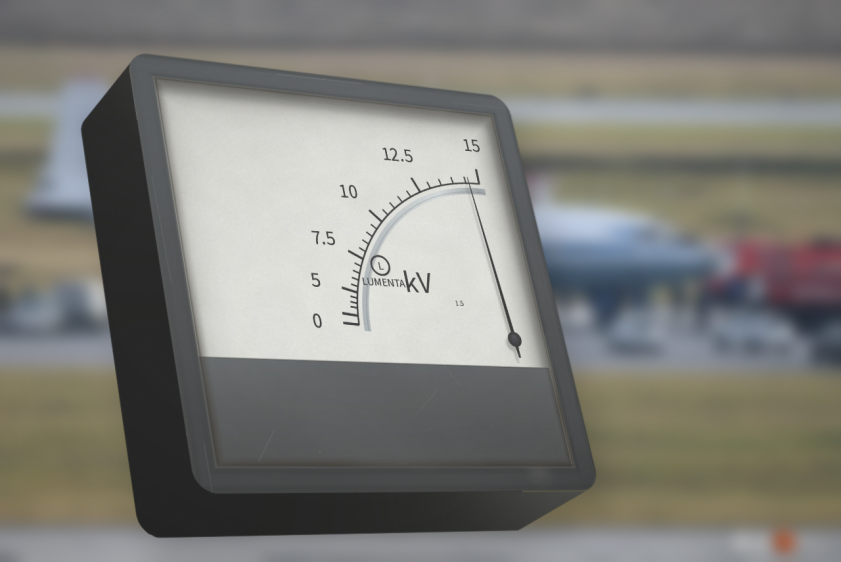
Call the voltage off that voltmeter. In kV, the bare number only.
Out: 14.5
